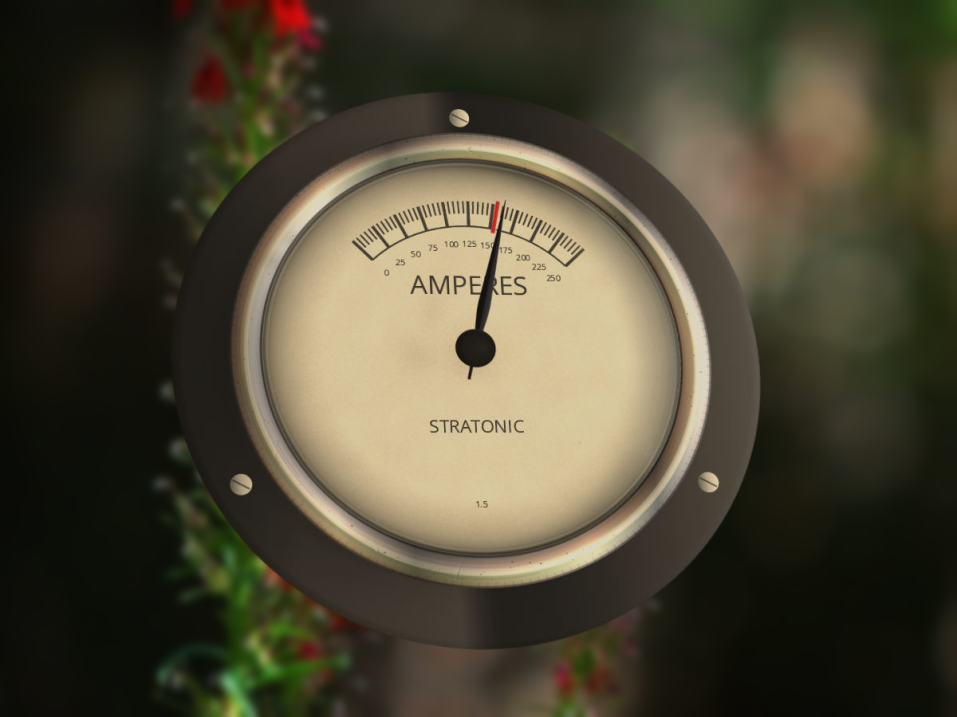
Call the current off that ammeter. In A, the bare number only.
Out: 160
